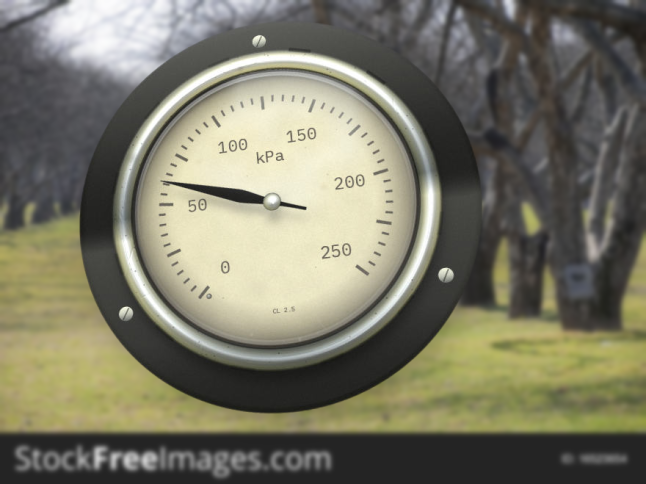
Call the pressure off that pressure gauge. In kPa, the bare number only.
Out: 60
